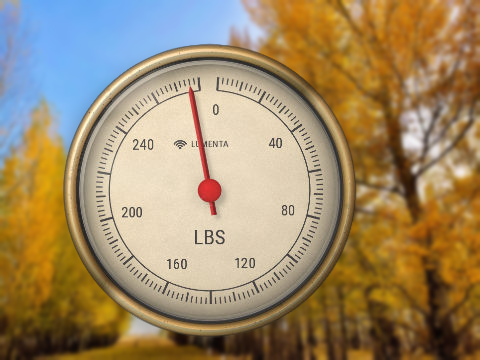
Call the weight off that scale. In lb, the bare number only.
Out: 276
